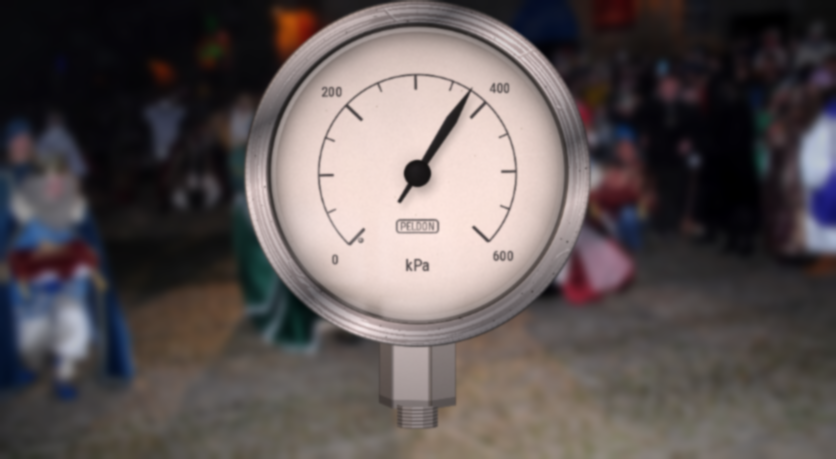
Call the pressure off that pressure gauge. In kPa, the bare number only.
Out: 375
